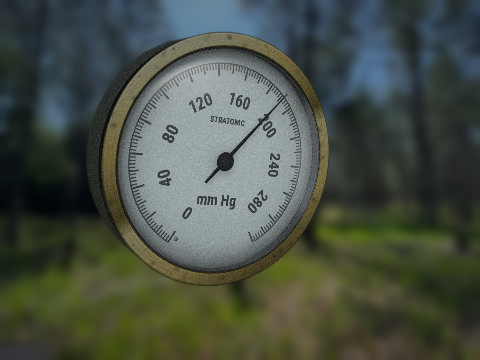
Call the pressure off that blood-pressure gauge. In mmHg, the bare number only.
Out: 190
